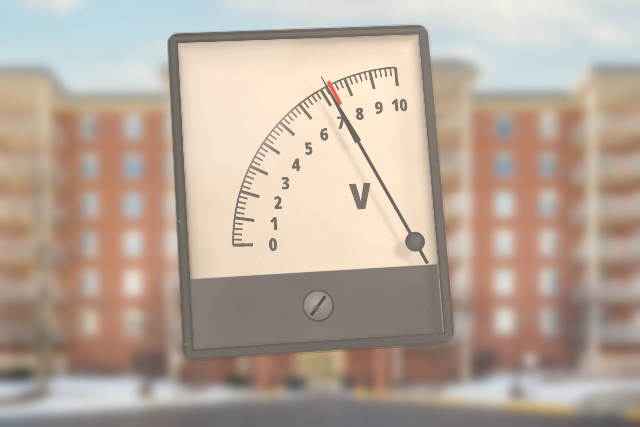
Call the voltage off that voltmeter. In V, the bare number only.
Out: 7.2
